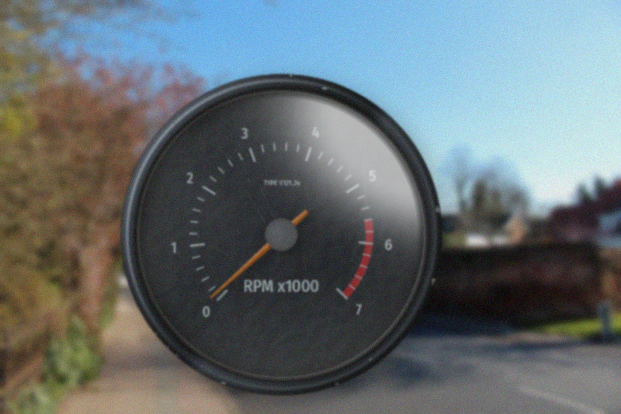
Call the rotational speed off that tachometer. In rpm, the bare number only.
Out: 100
